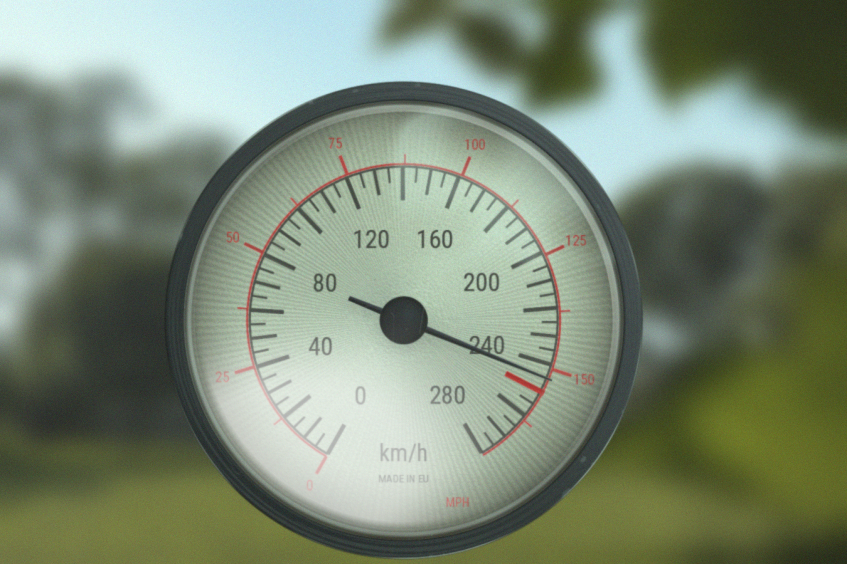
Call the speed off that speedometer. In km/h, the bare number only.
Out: 245
